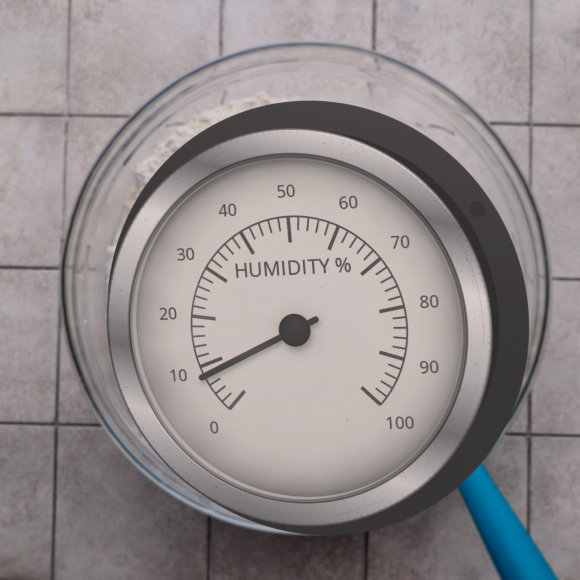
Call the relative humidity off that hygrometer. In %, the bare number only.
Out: 8
